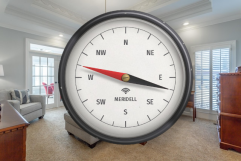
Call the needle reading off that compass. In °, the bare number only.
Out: 285
